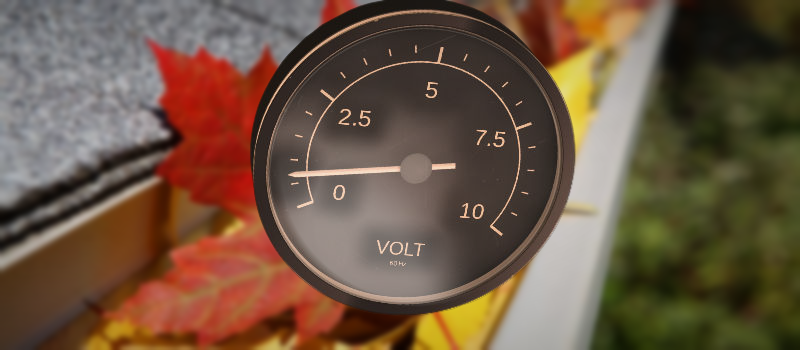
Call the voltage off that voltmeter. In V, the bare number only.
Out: 0.75
